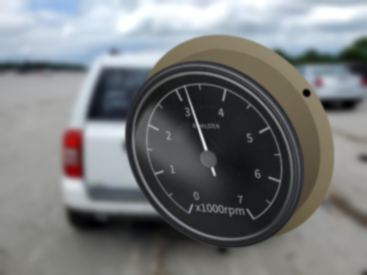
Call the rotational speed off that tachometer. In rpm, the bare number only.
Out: 3250
